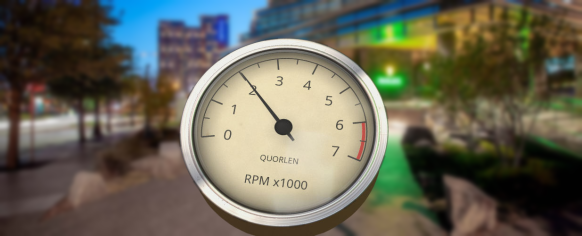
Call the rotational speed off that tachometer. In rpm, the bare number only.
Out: 2000
